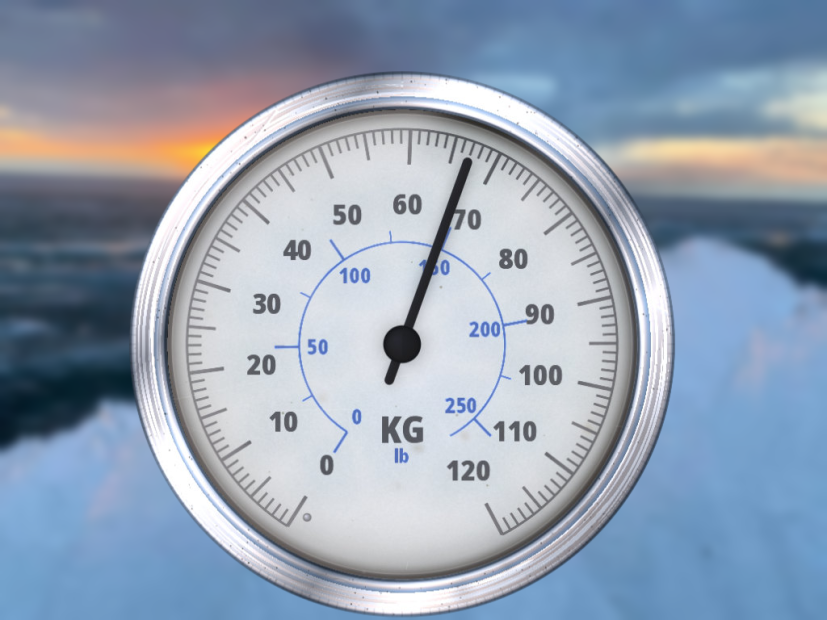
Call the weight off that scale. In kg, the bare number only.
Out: 67
